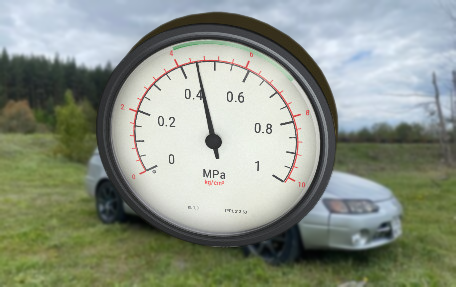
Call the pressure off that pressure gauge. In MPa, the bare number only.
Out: 0.45
